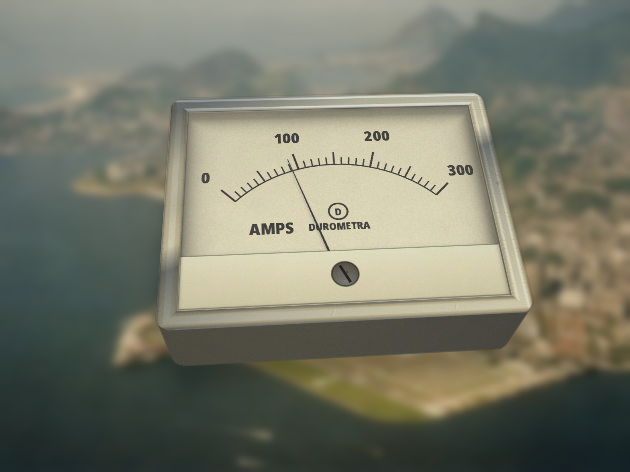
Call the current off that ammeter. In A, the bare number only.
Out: 90
